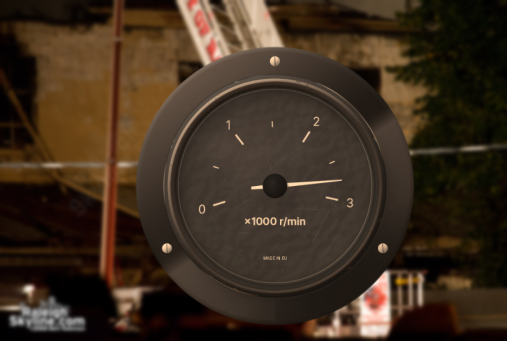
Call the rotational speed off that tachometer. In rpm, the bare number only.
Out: 2750
